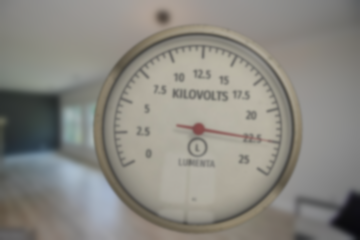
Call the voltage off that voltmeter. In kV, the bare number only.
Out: 22.5
